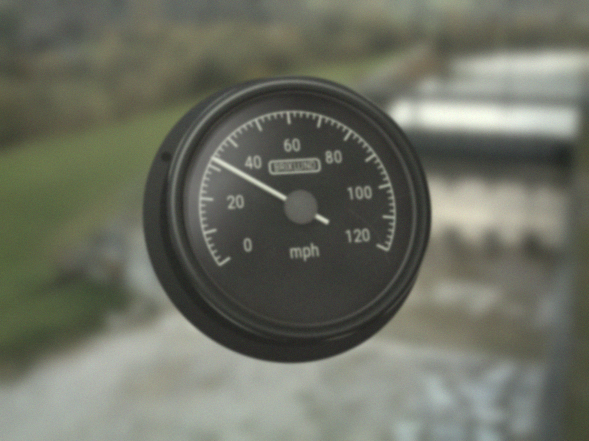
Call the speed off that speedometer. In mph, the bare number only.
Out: 32
